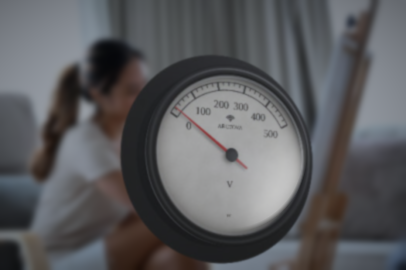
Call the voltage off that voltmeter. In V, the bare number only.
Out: 20
